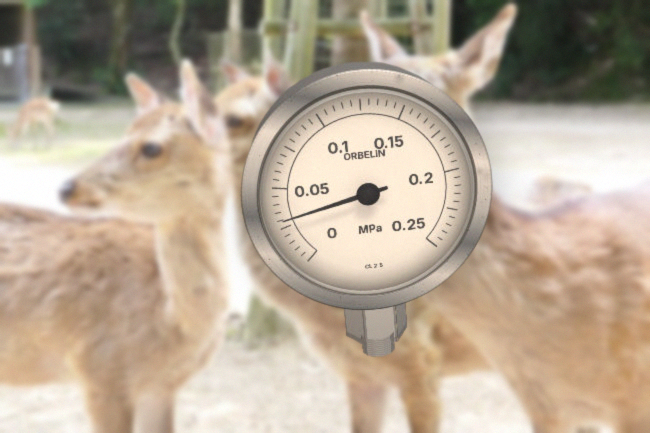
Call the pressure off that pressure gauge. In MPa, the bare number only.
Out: 0.03
